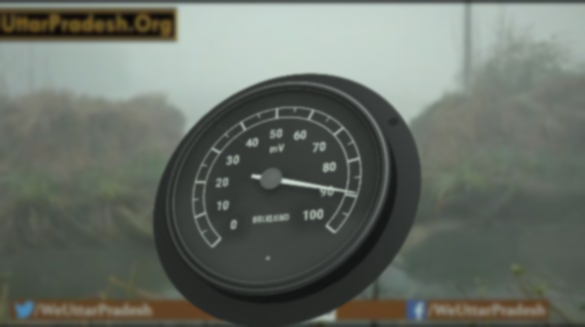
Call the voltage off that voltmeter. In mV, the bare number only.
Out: 90
